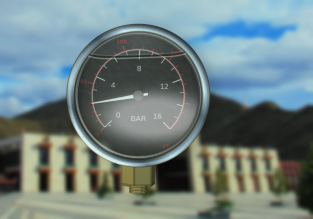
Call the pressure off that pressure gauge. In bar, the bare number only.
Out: 2
